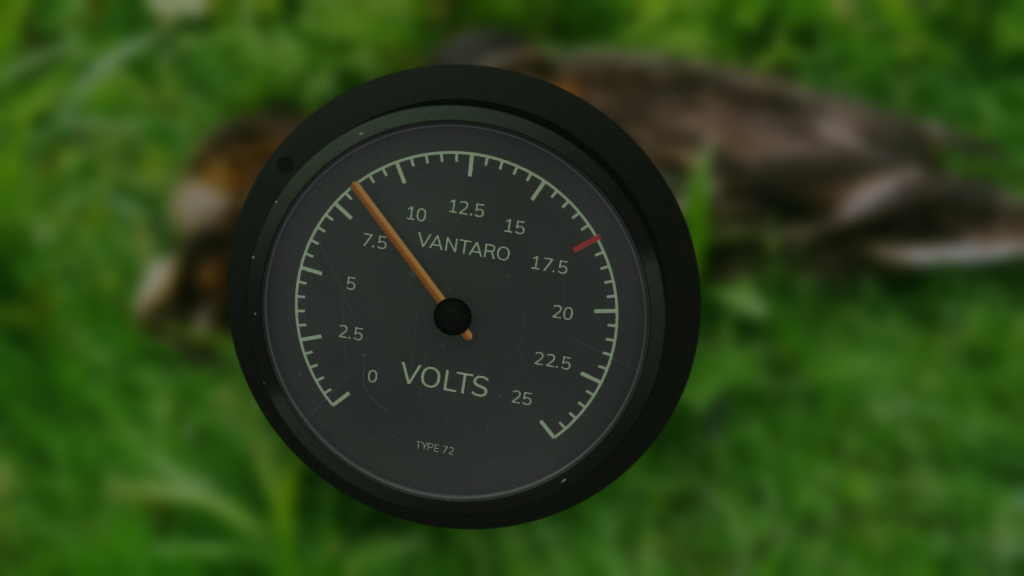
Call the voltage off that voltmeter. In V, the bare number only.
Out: 8.5
